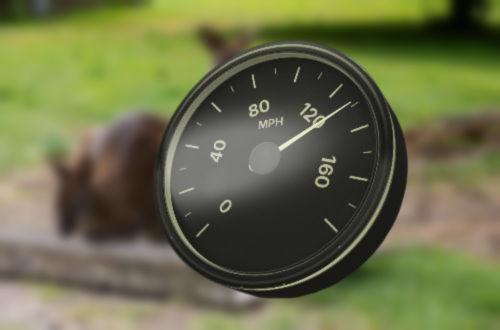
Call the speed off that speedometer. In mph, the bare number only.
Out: 130
